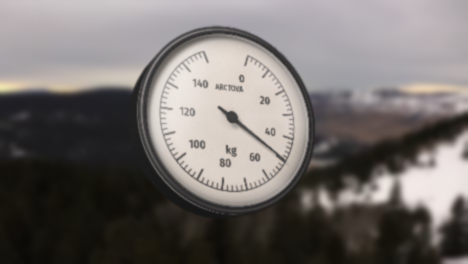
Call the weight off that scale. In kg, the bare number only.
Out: 50
